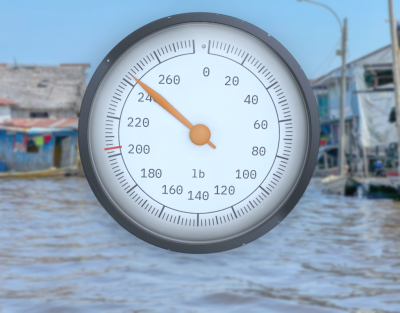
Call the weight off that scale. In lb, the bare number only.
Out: 244
